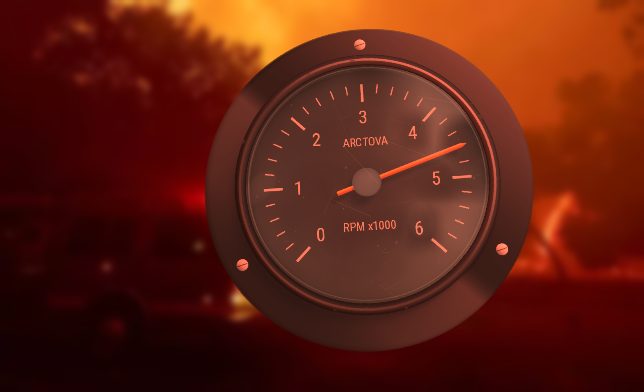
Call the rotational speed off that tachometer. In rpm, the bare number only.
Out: 4600
